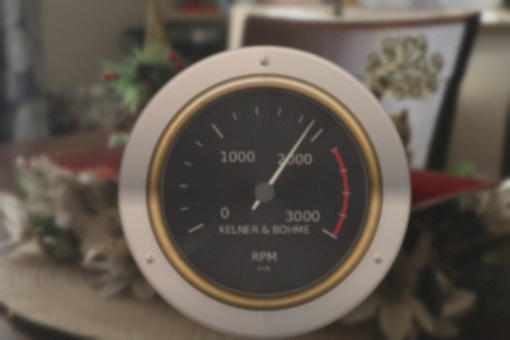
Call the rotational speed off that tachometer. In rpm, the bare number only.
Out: 1900
